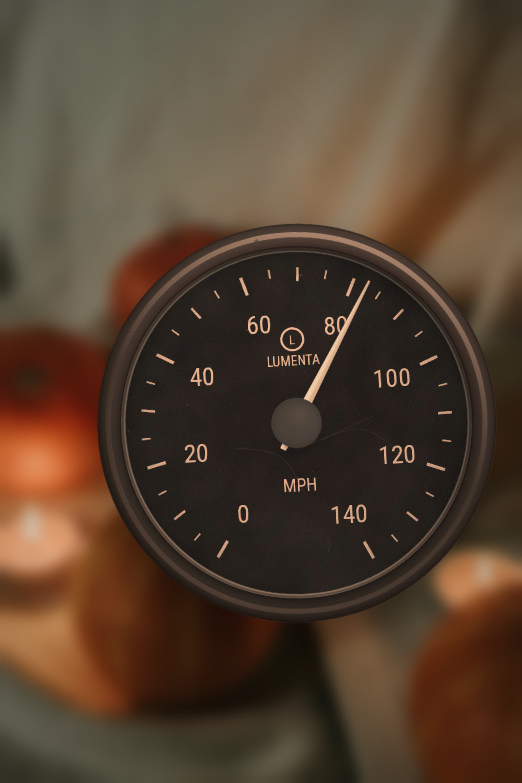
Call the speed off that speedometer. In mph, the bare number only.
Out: 82.5
